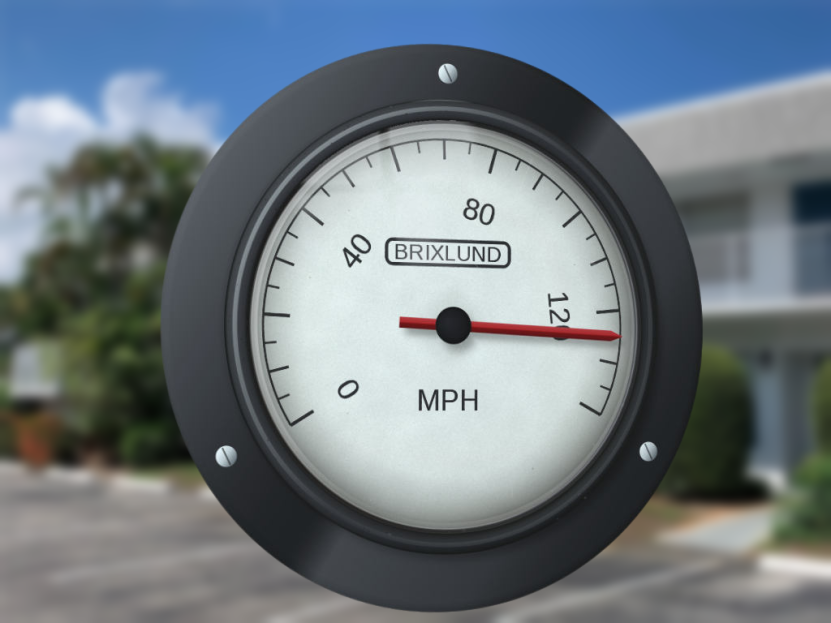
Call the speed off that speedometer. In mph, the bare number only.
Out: 125
